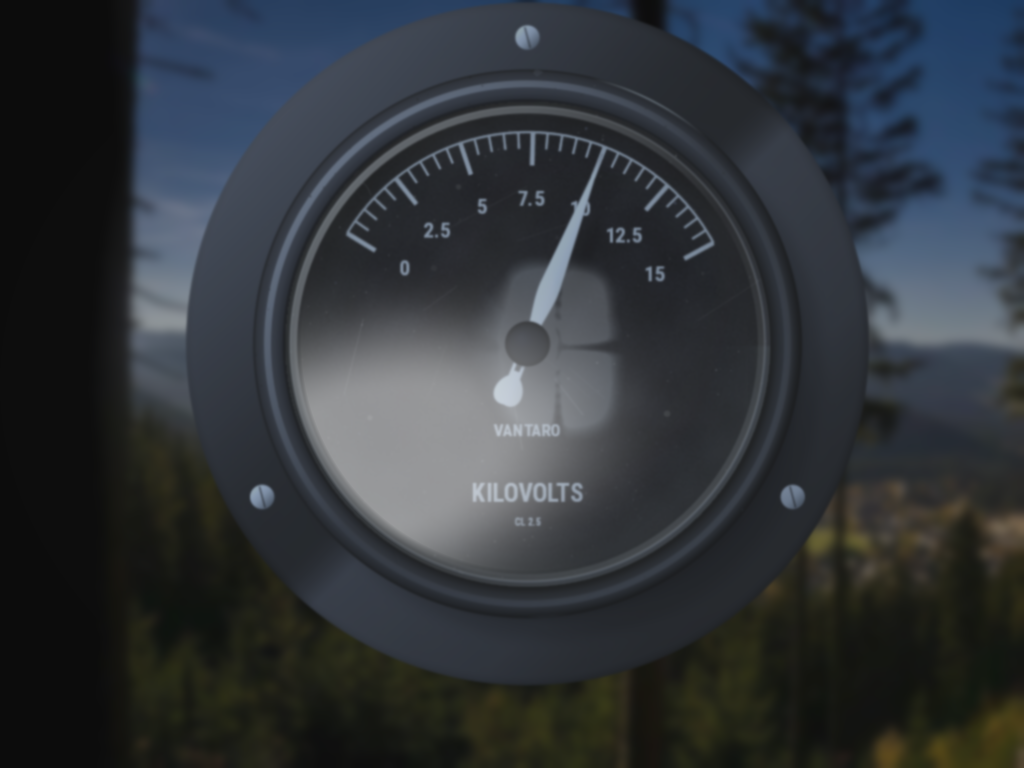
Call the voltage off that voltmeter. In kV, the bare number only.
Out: 10
